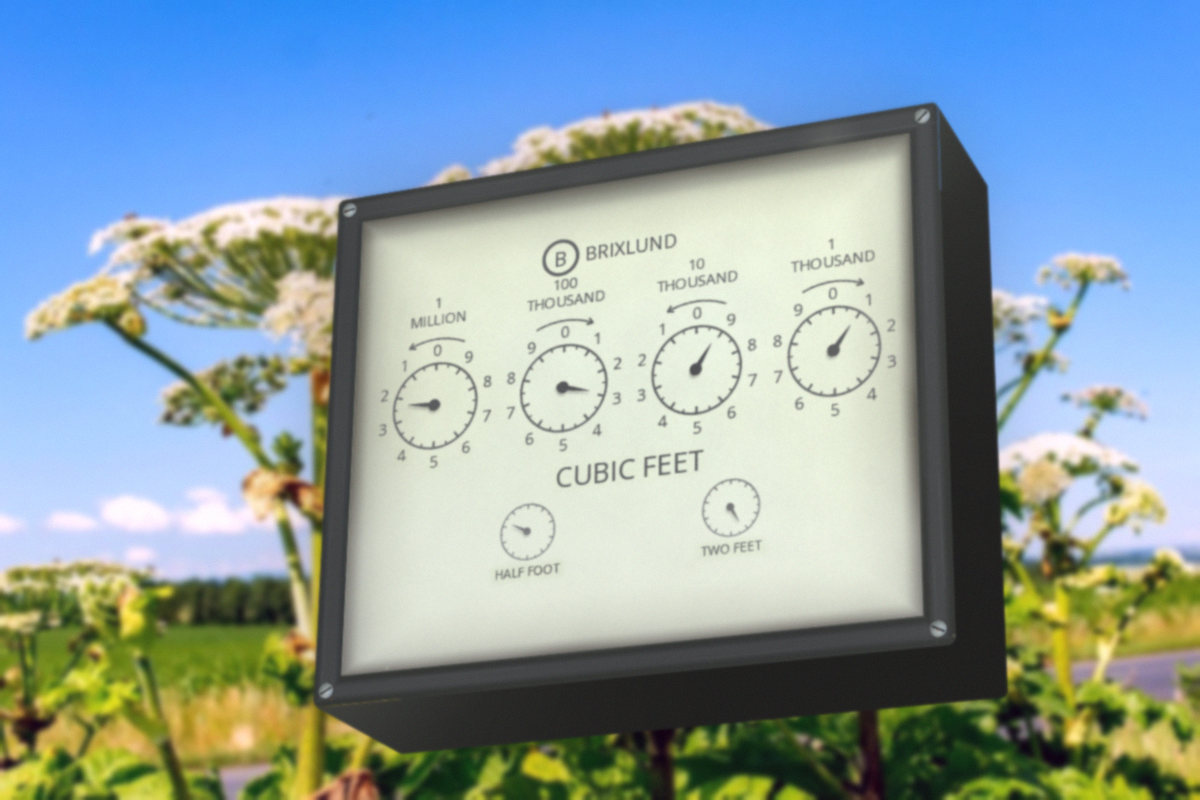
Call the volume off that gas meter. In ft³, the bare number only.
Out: 229100
